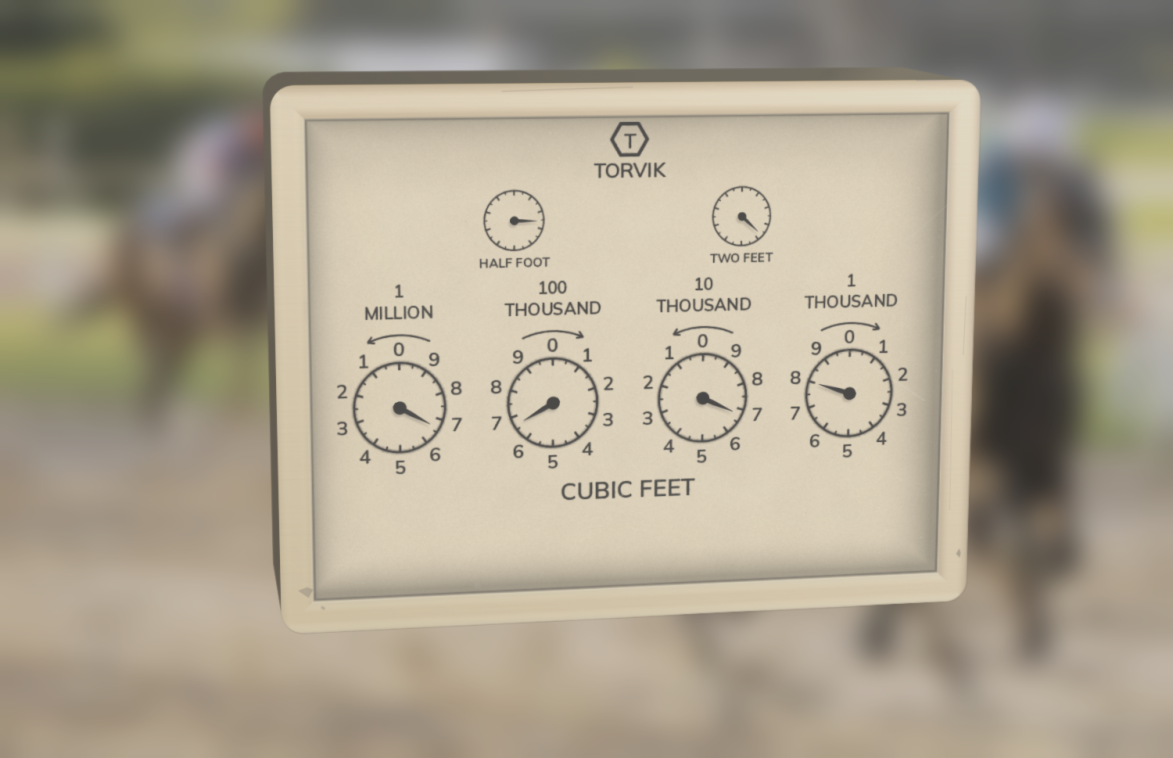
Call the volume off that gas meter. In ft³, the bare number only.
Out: 666800
